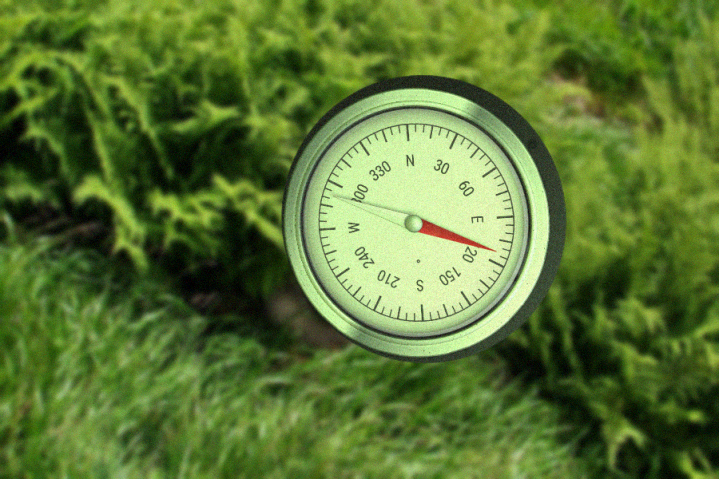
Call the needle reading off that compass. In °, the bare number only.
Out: 112.5
